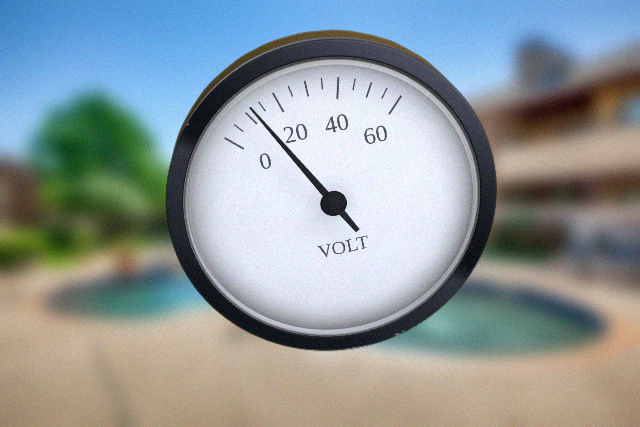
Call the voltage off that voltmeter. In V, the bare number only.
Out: 12.5
